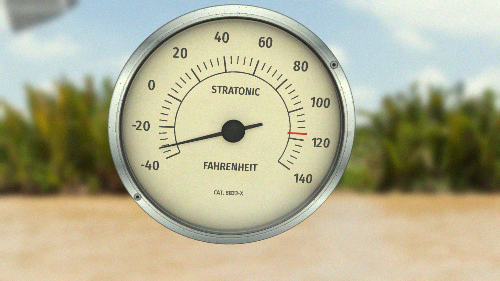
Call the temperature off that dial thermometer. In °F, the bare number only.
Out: -32
